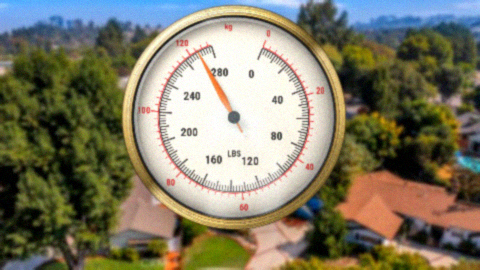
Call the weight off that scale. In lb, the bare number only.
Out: 270
